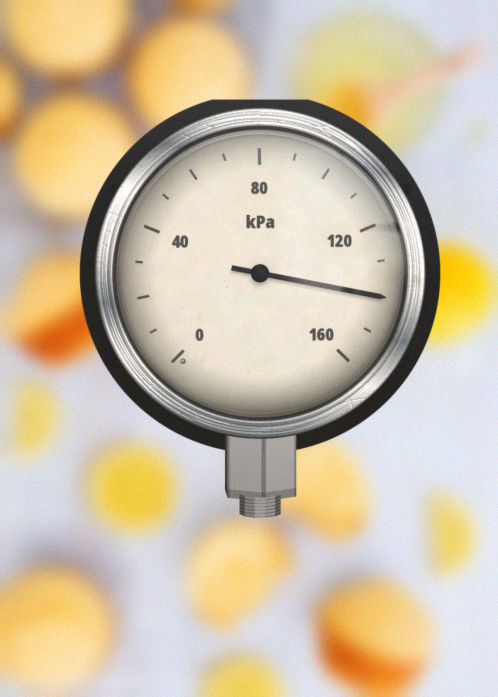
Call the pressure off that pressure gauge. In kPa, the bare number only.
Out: 140
